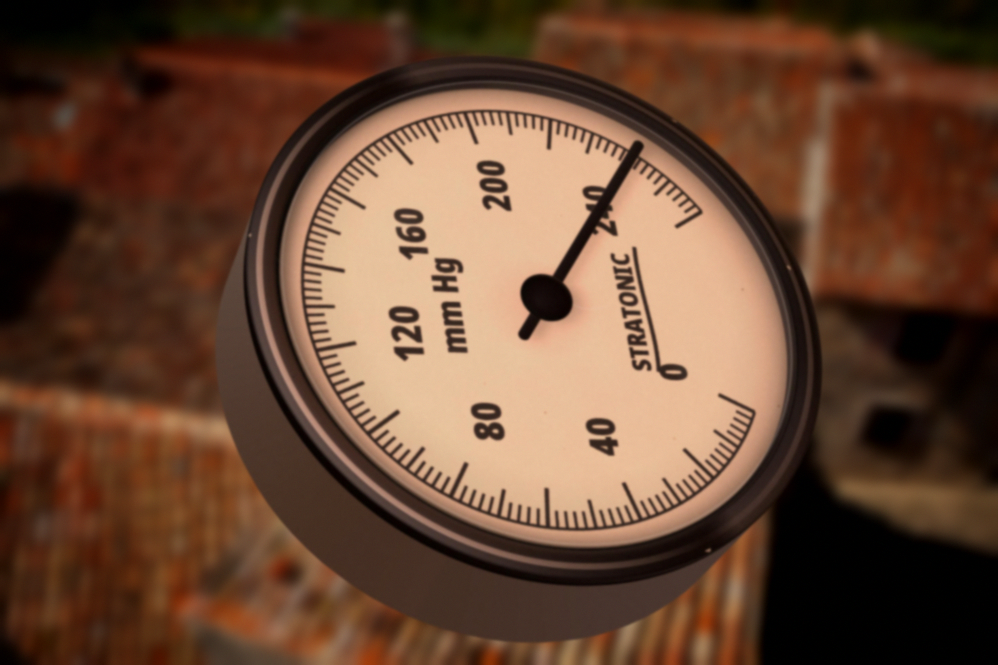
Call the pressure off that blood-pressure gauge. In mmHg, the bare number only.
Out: 240
